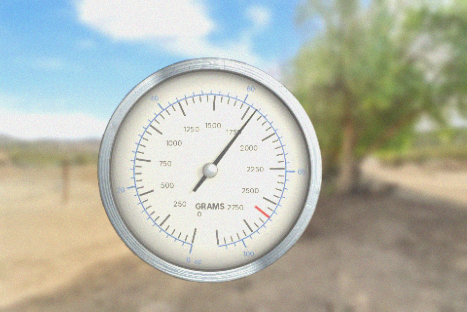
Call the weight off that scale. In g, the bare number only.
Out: 1800
